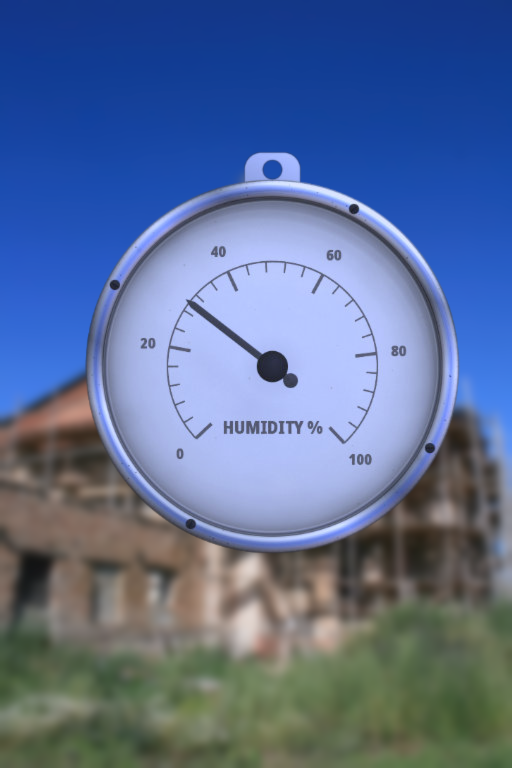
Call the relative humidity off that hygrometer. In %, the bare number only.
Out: 30
